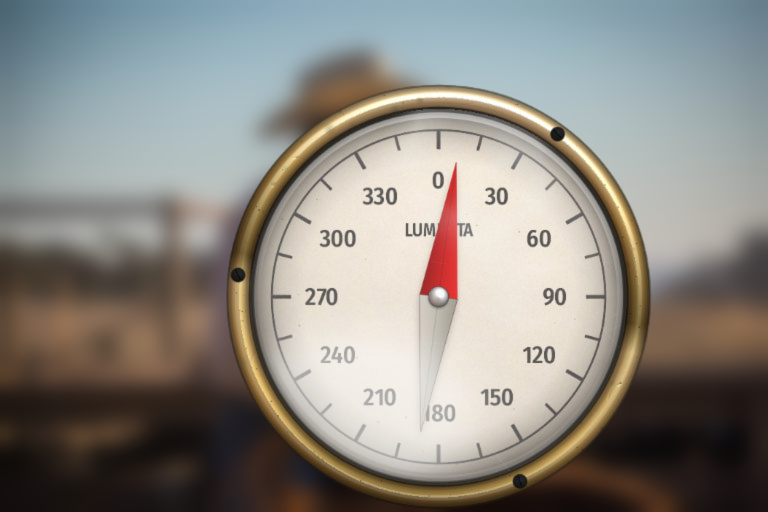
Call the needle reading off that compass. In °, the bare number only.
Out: 7.5
